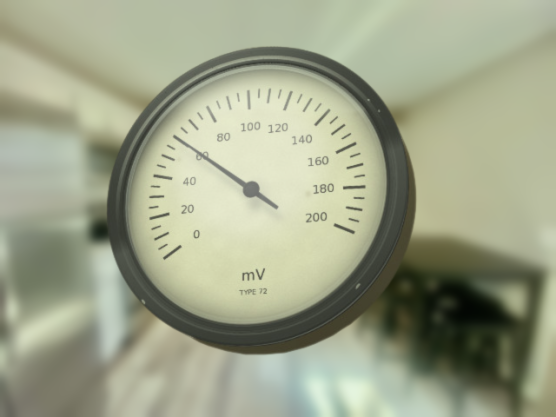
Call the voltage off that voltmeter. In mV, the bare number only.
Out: 60
